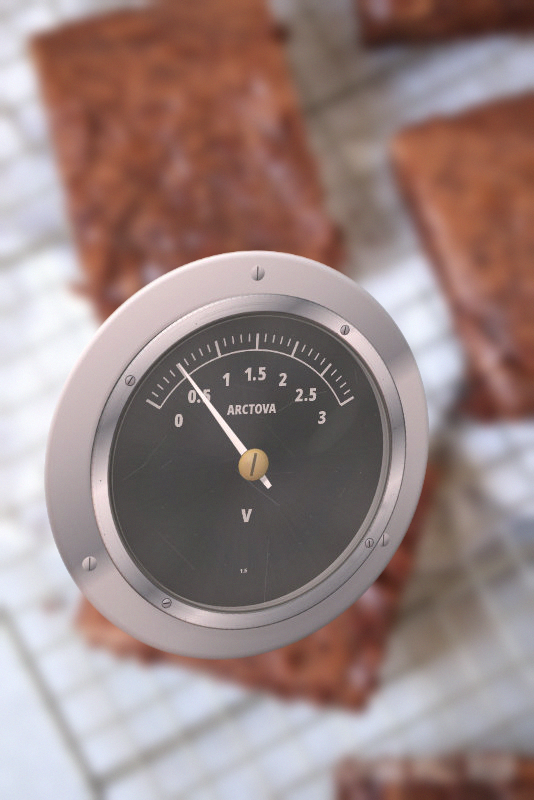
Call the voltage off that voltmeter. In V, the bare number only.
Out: 0.5
